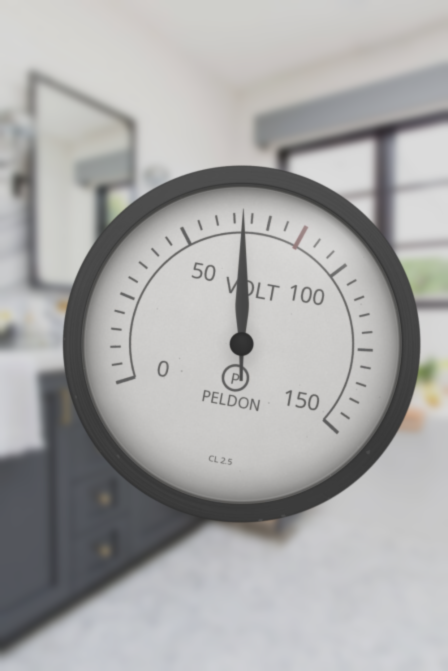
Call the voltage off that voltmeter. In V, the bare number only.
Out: 67.5
